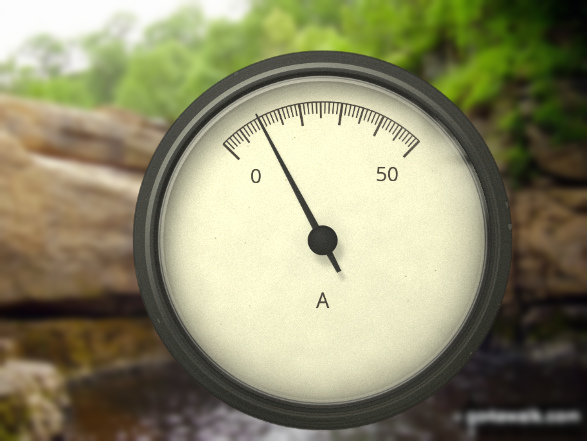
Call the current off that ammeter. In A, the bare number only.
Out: 10
